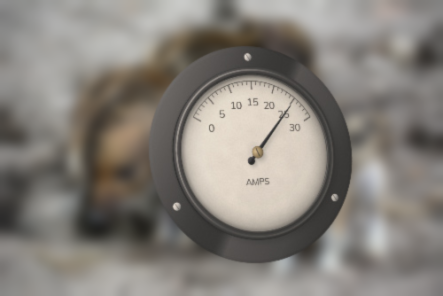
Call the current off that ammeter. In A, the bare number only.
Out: 25
